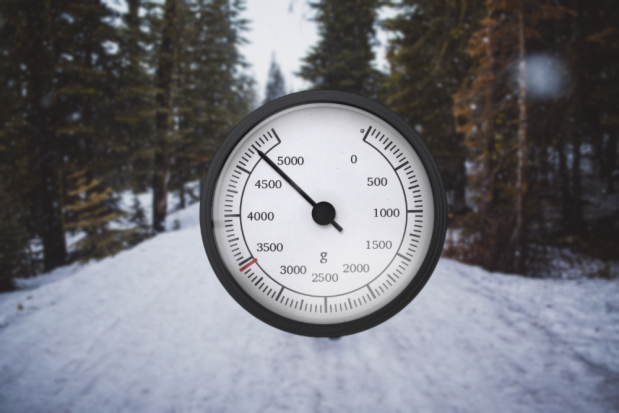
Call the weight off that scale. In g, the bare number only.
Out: 4750
